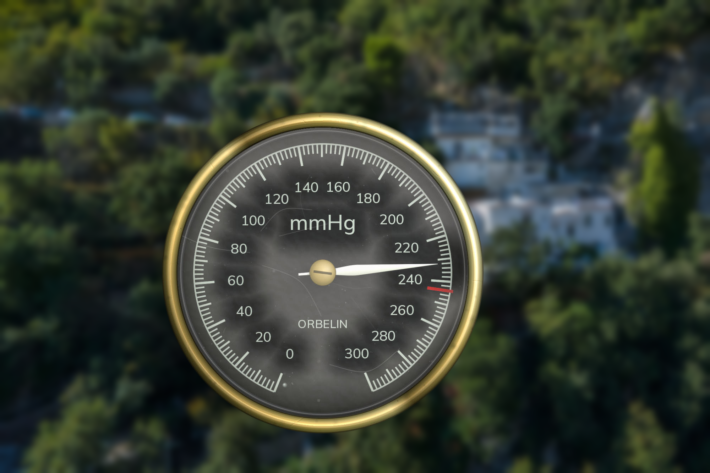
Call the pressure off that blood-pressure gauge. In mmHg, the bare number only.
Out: 232
